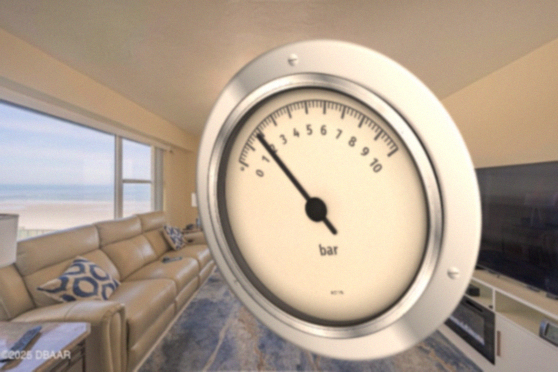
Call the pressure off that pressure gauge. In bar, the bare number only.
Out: 2
